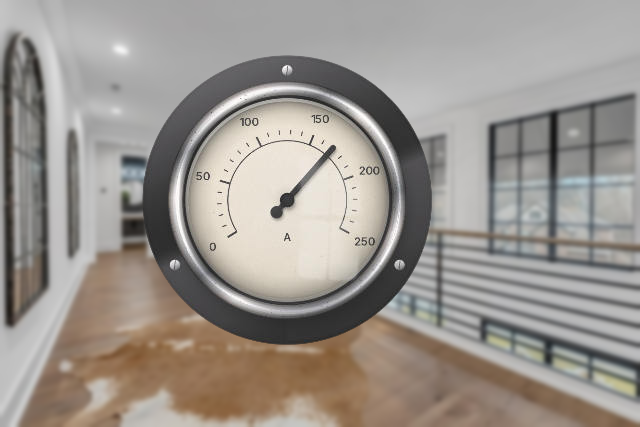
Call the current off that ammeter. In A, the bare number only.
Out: 170
